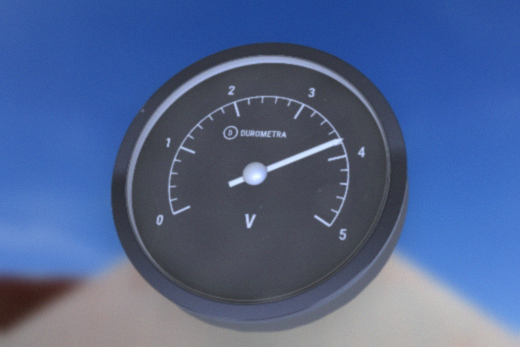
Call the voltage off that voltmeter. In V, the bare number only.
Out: 3.8
